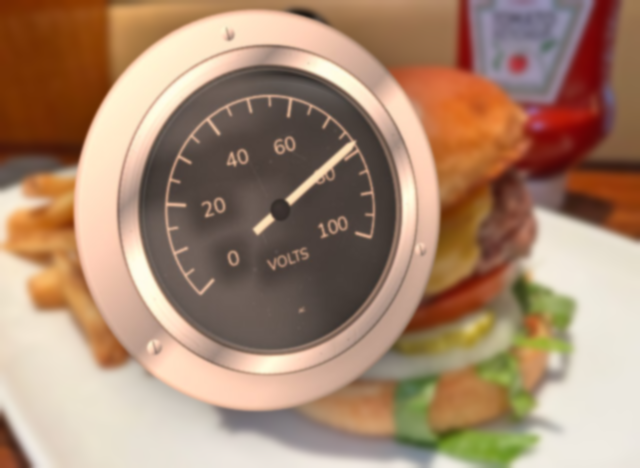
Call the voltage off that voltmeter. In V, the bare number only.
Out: 77.5
